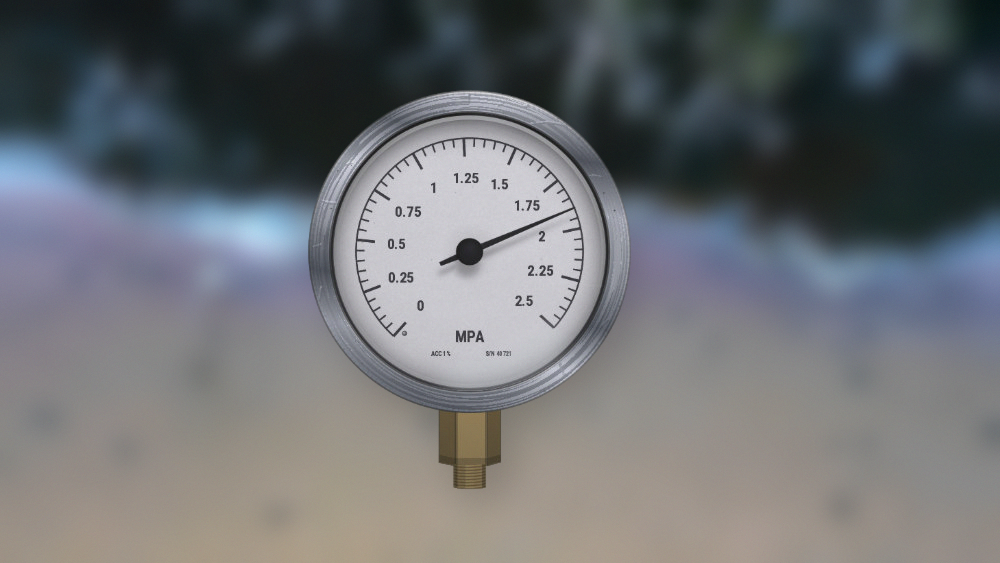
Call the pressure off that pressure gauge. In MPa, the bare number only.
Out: 1.9
